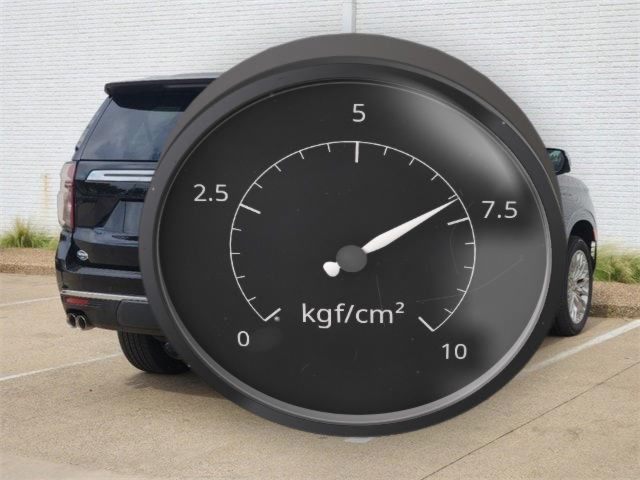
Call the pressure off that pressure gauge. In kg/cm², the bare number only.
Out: 7
